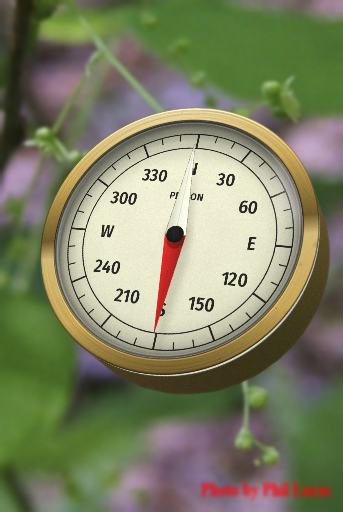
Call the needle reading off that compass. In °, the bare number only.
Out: 180
